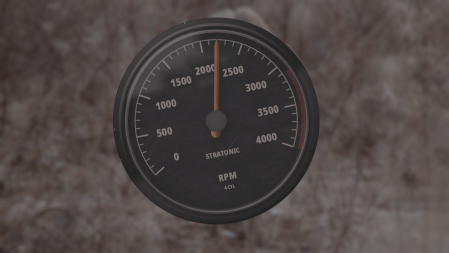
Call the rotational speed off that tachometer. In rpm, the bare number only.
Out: 2200
